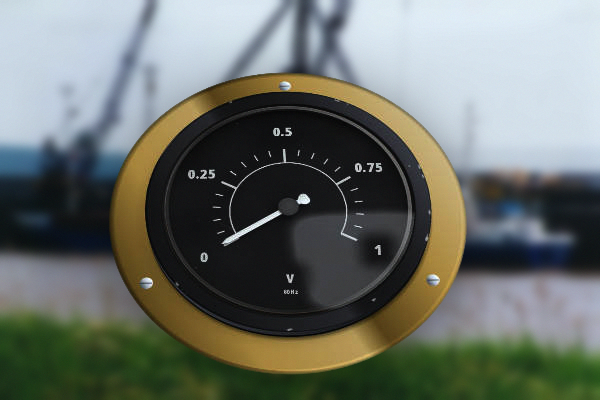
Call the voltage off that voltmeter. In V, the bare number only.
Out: 0
